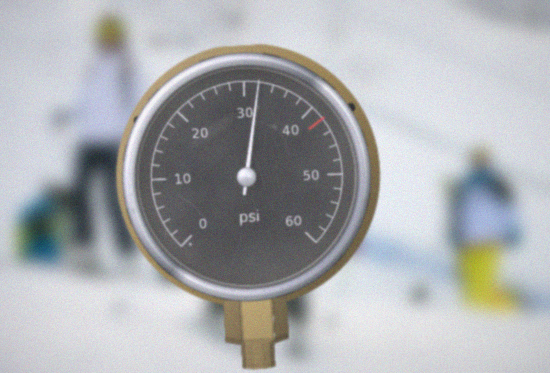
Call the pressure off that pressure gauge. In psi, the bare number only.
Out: 32
